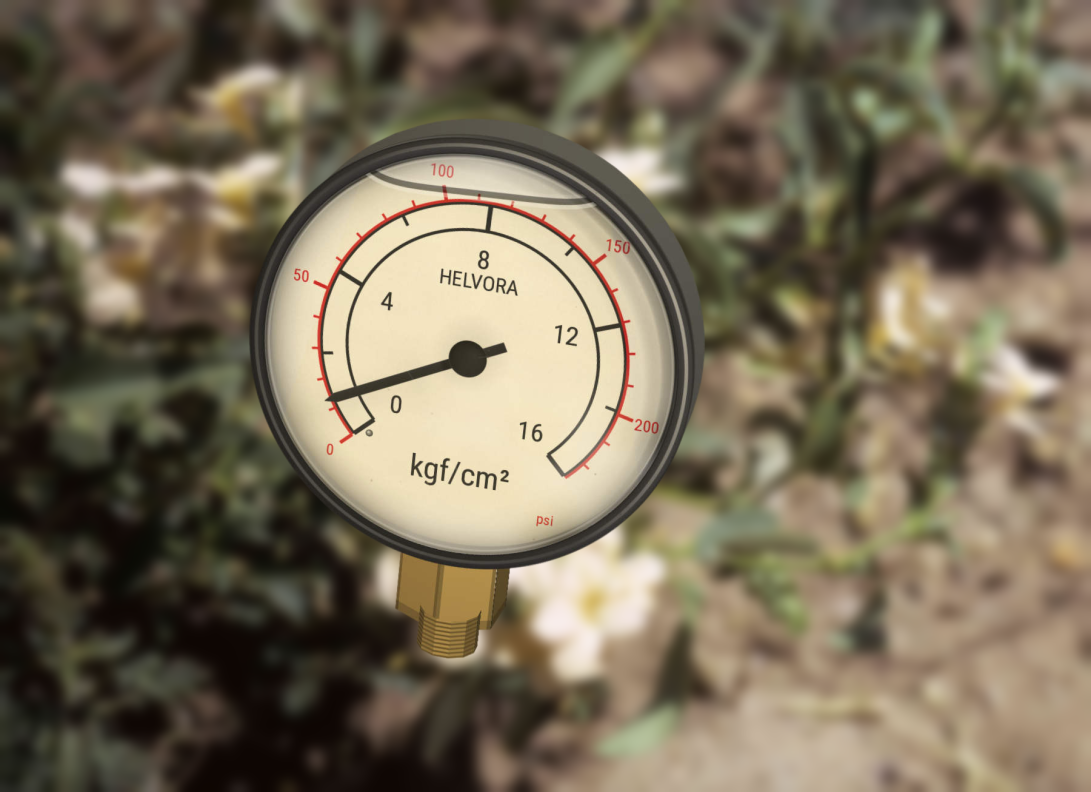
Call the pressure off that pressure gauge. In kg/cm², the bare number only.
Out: 1
